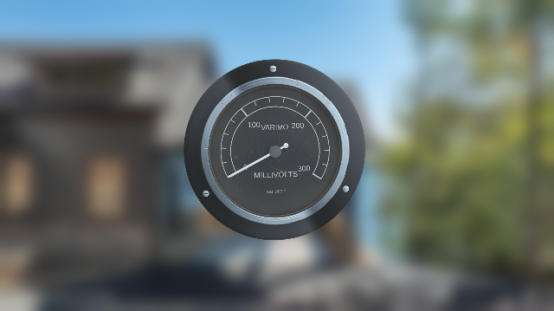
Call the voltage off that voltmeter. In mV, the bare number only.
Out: 0
